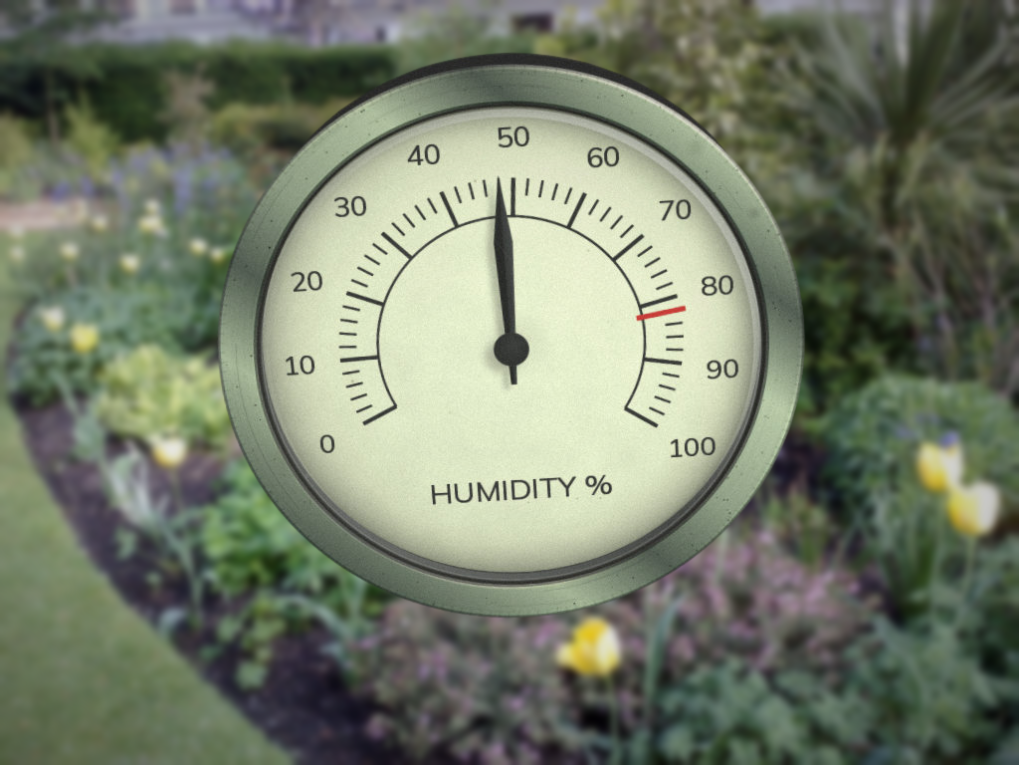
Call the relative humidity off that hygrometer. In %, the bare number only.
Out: 48
